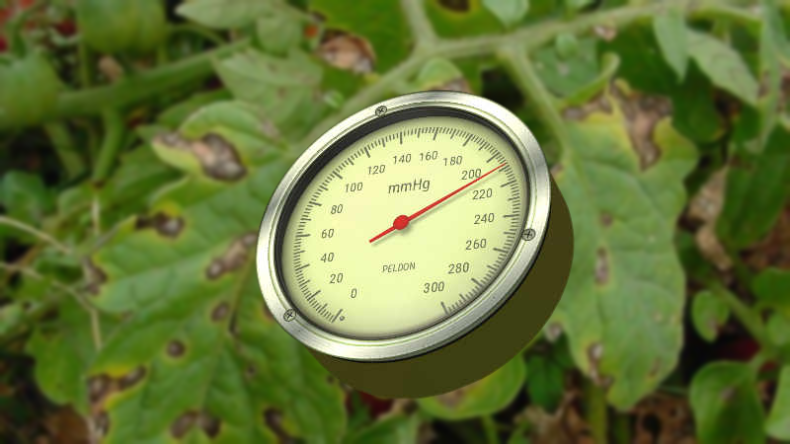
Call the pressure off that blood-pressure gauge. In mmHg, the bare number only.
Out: 210
